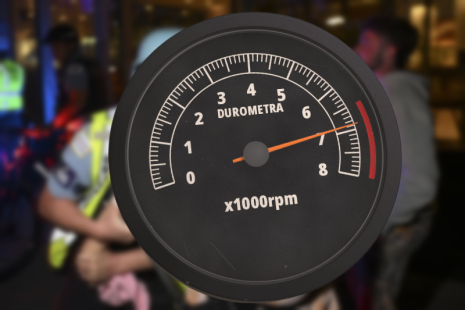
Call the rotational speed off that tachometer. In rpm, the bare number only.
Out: 6900
